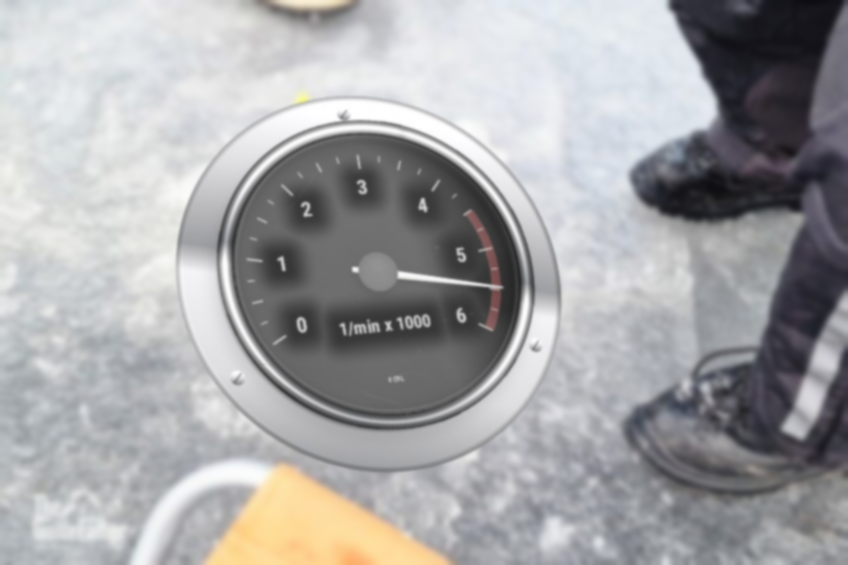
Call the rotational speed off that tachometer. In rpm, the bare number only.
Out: 5500
